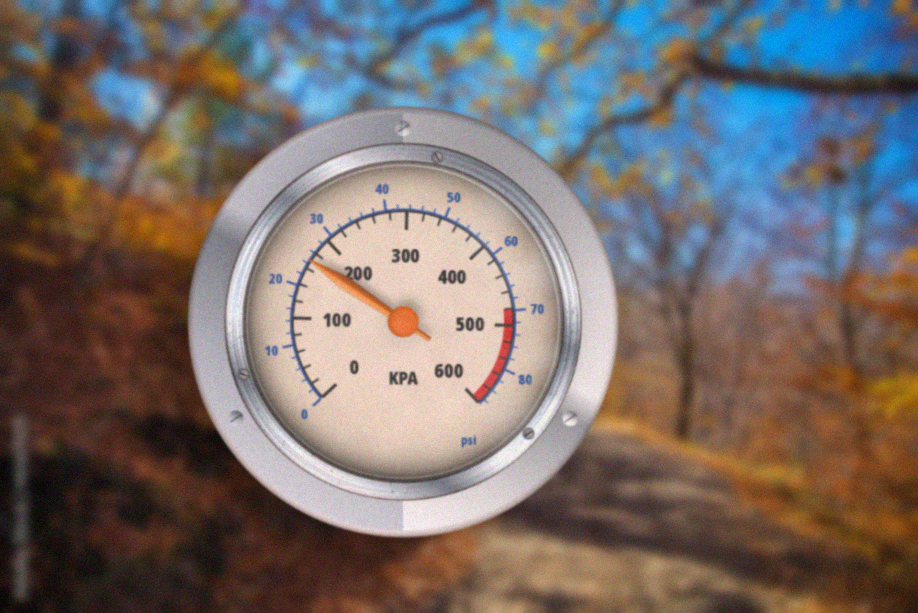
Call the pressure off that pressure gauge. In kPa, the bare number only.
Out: 170
